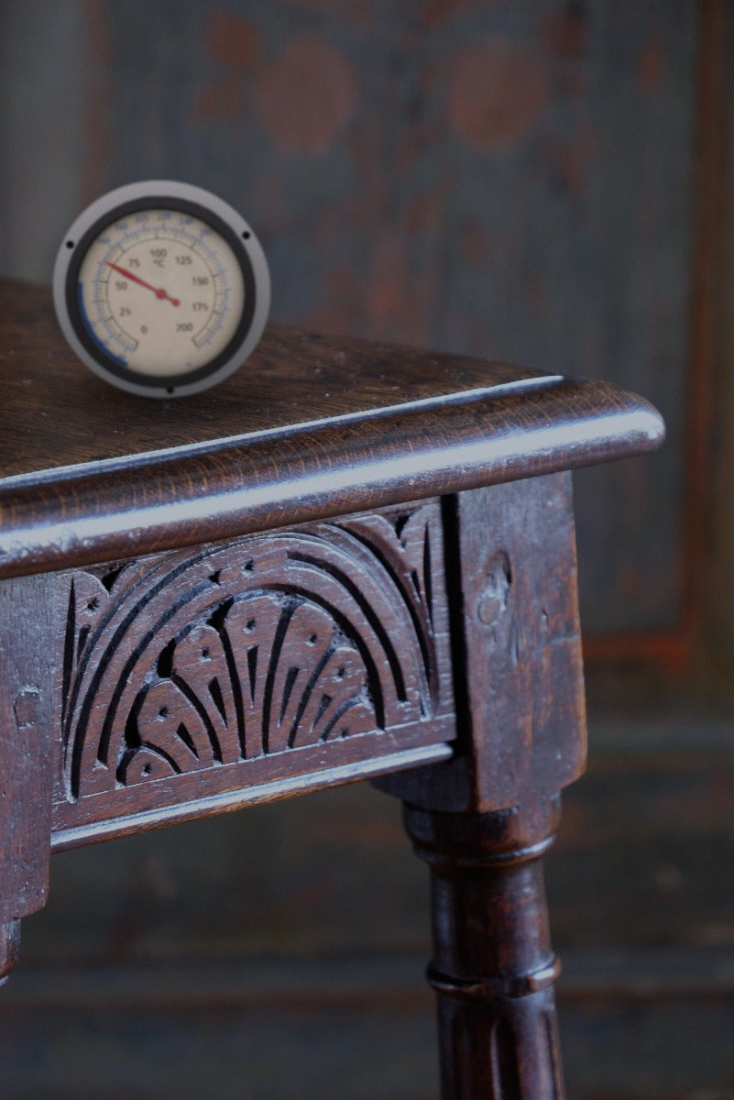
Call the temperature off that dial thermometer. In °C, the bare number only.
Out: 62.5
